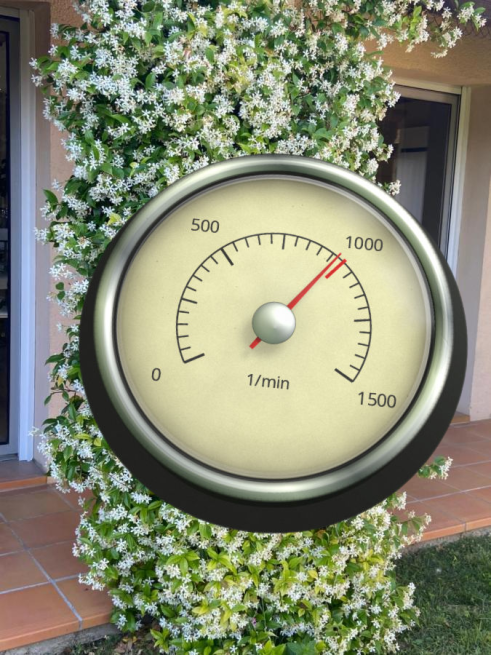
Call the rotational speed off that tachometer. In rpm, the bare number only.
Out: 975
